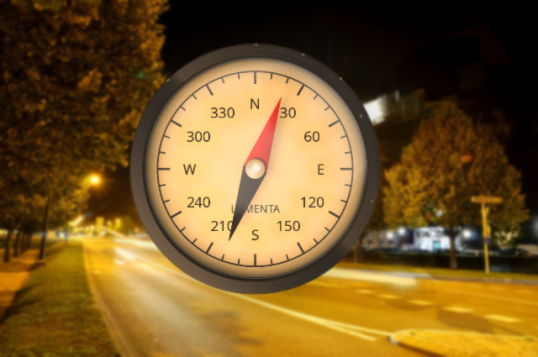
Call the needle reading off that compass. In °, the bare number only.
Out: 20
